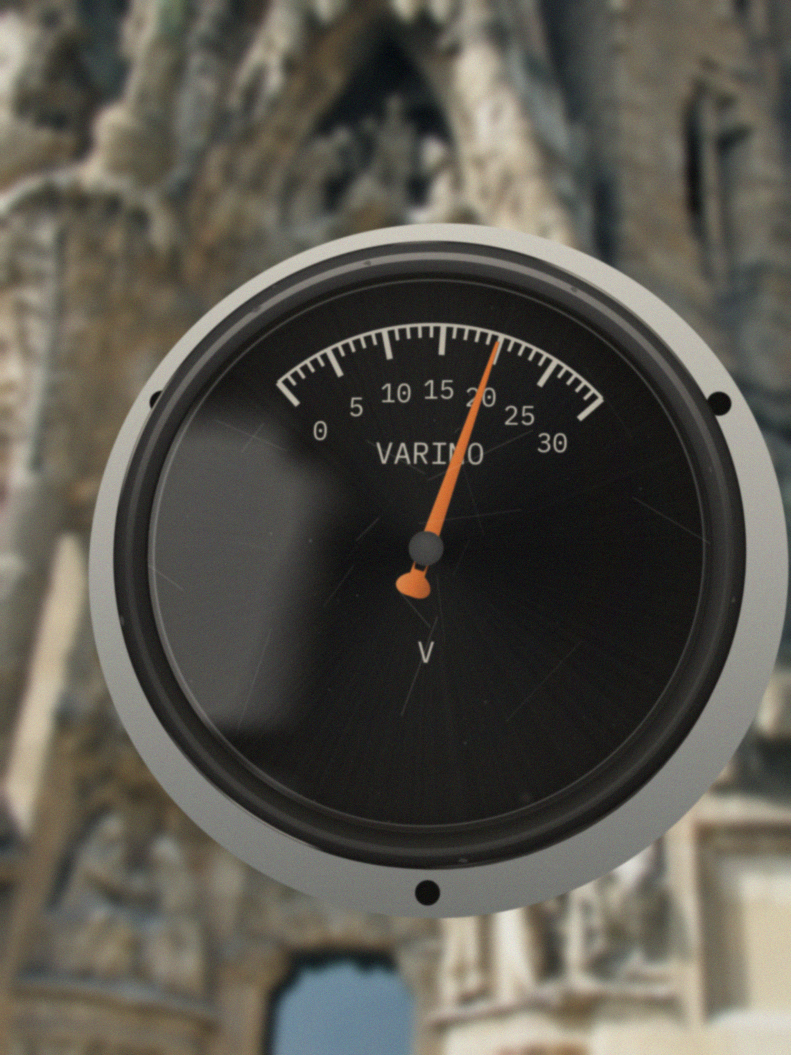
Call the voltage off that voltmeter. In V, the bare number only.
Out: 20
